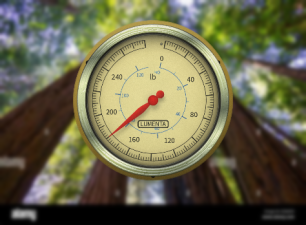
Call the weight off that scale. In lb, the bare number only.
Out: 180
